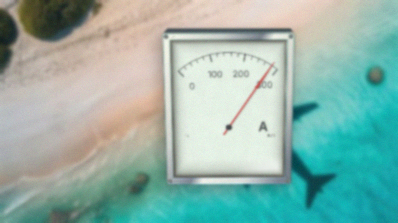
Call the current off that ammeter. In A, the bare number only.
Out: 280
